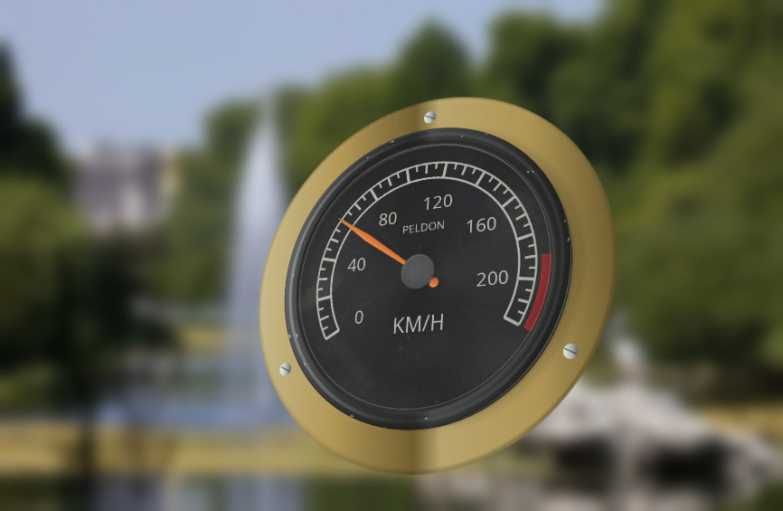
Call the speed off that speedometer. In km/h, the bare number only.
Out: 60
